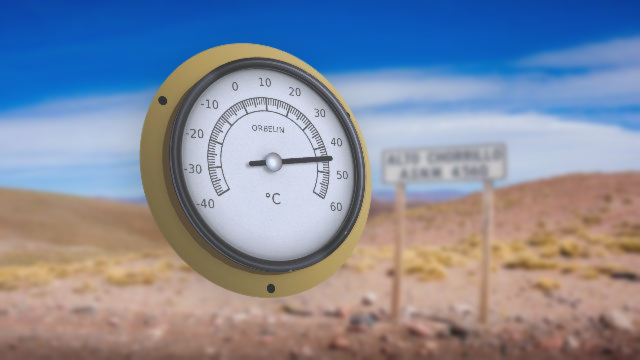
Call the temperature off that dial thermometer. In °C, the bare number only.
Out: 45
